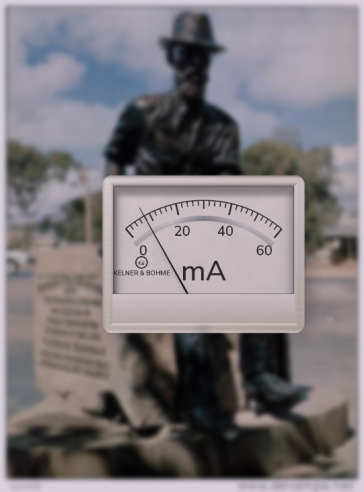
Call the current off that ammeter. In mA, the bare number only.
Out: 8
